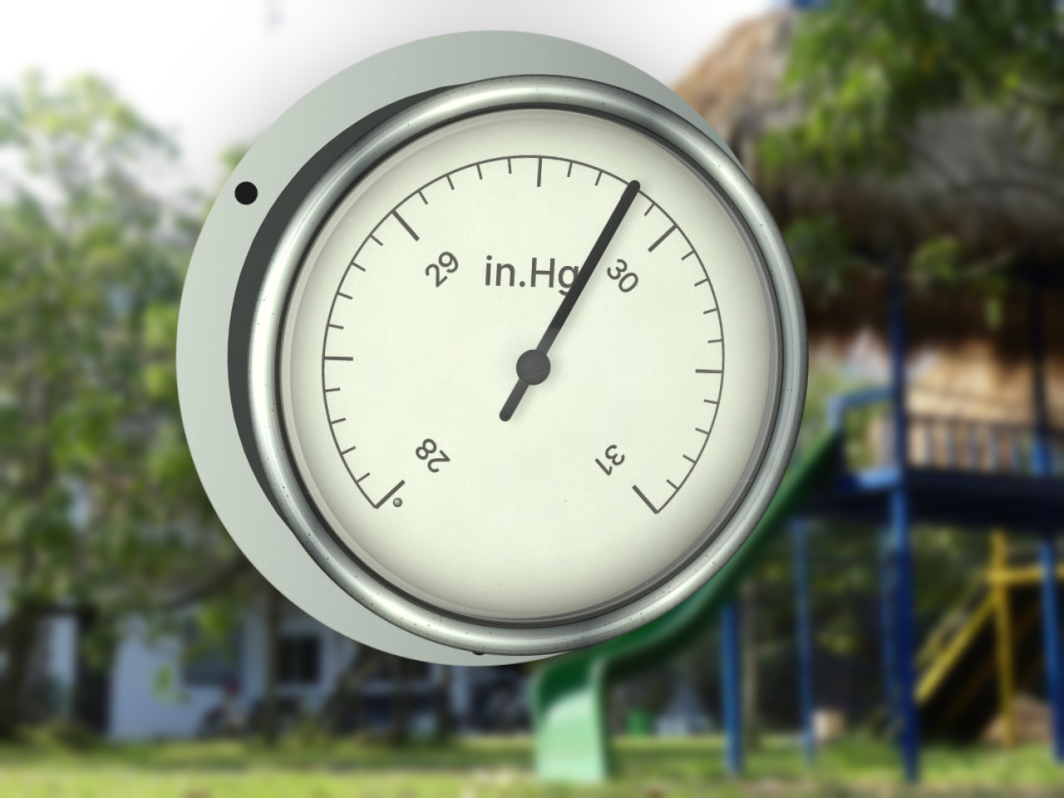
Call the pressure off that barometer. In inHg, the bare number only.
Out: 29.8
